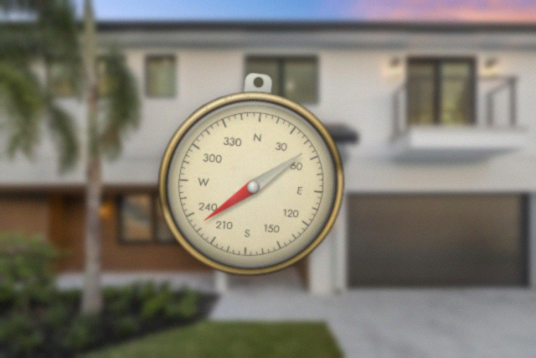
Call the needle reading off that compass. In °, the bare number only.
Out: 230
